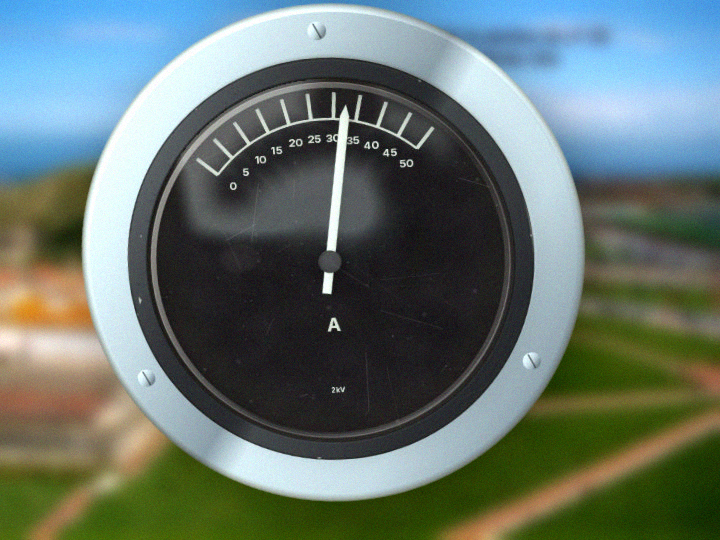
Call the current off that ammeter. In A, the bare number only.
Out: 32.5
